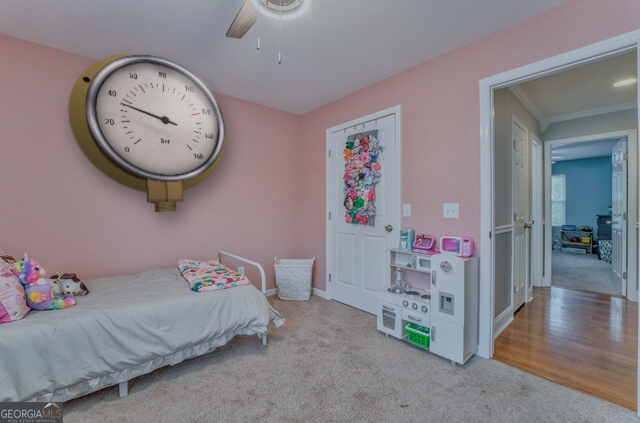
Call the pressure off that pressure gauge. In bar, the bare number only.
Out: 35
